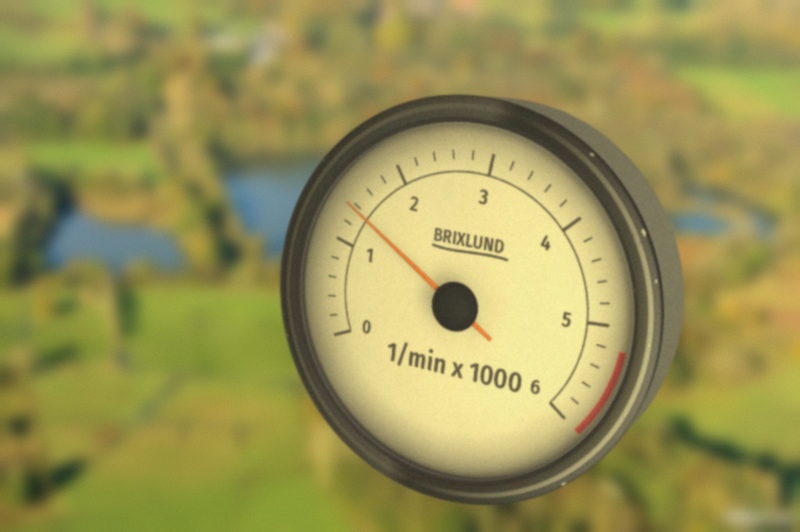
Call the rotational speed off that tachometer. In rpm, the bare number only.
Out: 1400
